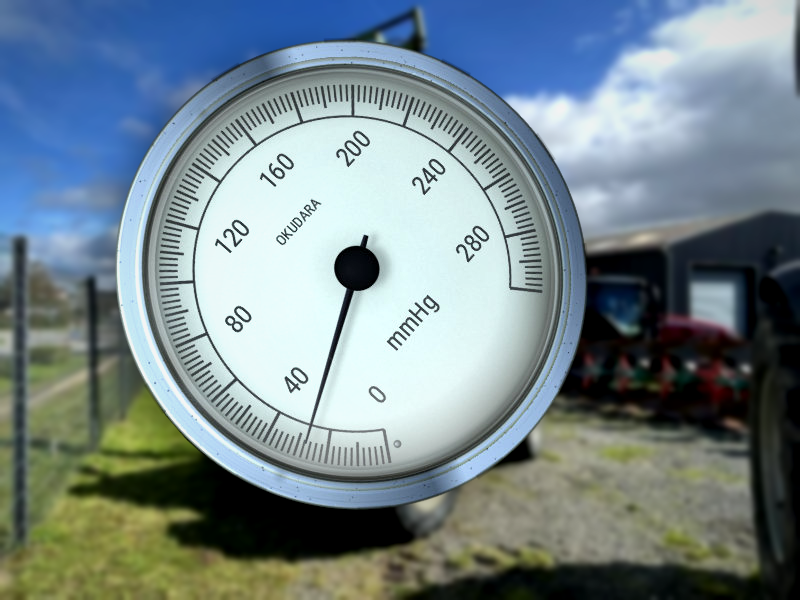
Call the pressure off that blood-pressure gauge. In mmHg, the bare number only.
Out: 28
